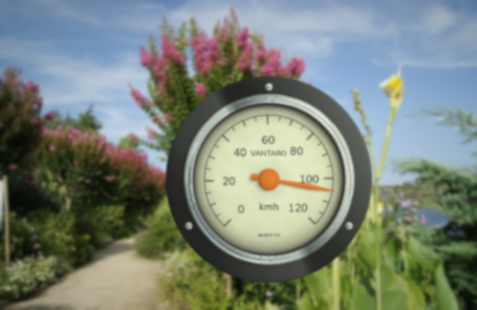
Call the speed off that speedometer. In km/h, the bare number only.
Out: 105
